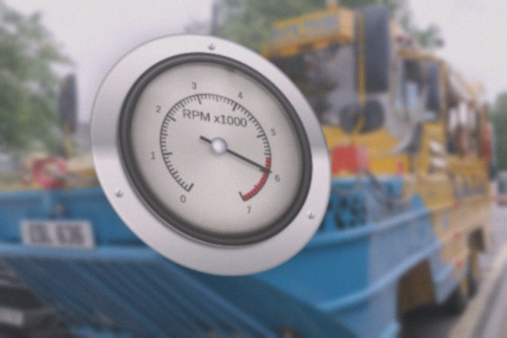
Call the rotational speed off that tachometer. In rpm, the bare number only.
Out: 6000
